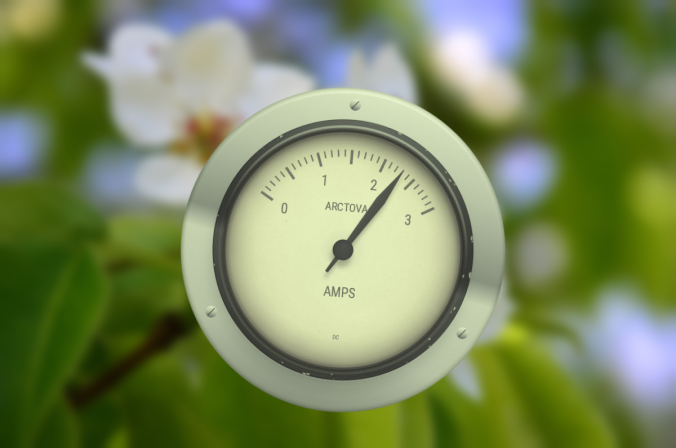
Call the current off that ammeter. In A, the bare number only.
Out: 2.3
